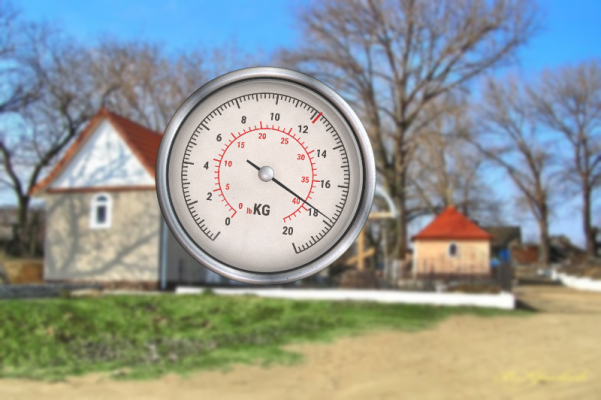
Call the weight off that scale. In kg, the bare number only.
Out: 17.8
